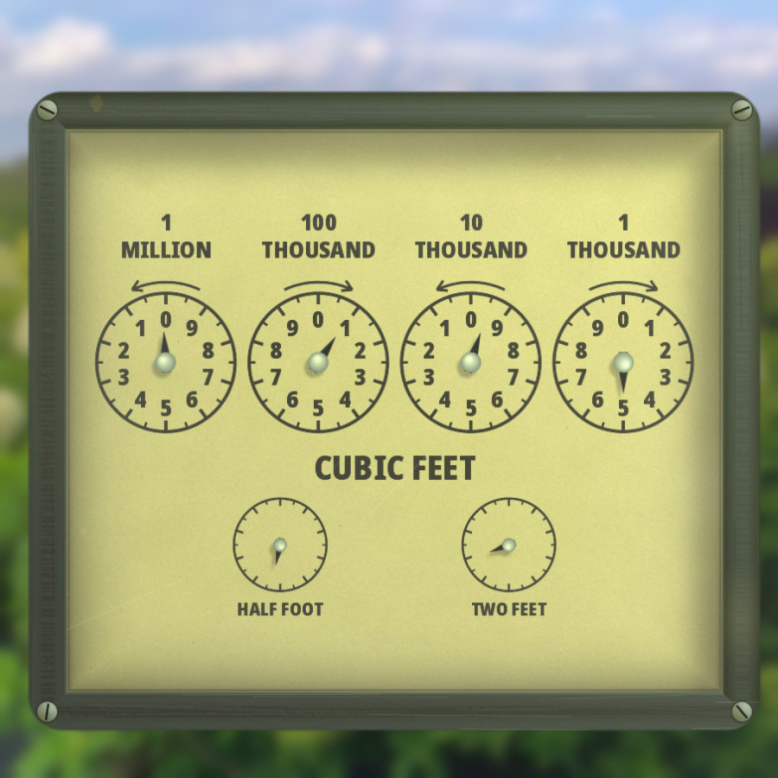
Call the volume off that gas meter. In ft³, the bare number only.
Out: 9500
